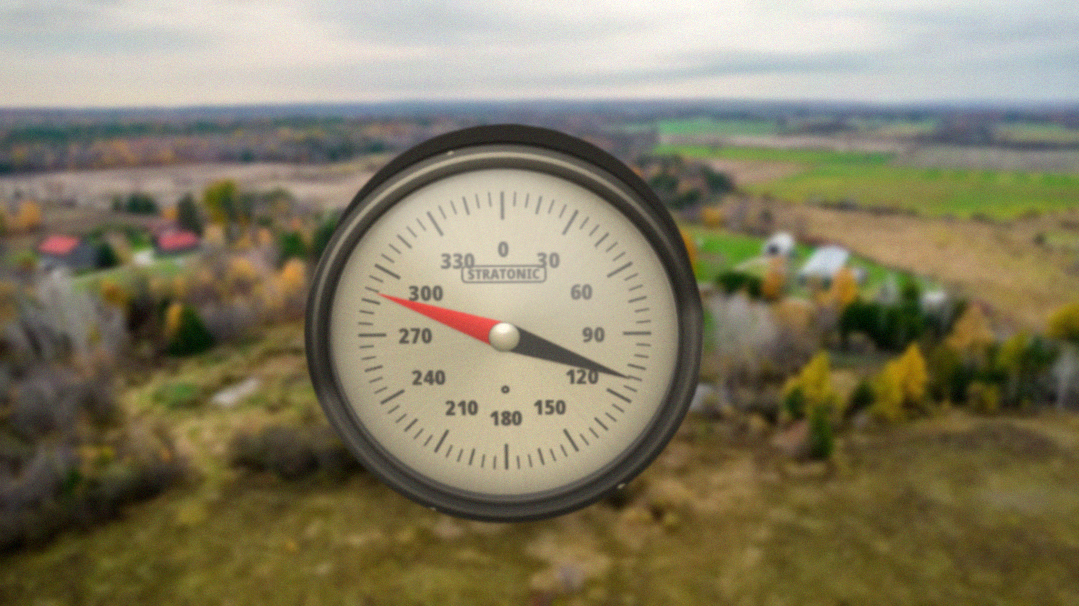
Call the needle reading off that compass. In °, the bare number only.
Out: 290
